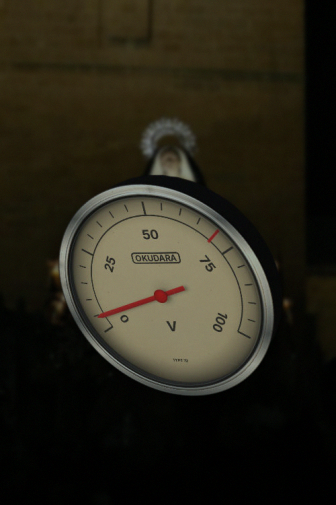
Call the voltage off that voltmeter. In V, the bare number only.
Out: 5
